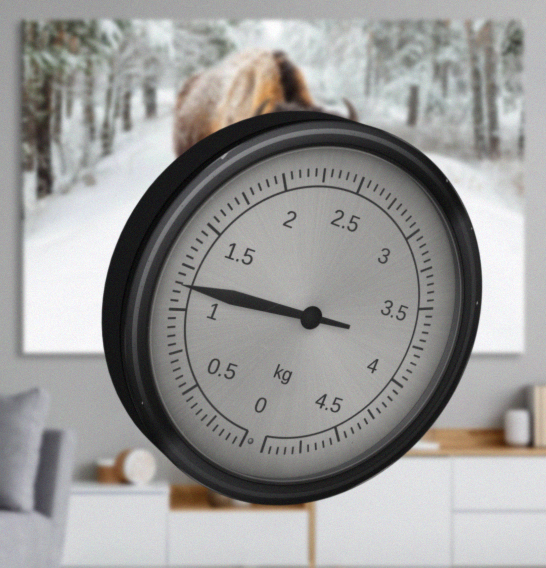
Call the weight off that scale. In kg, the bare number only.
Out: 1.15
